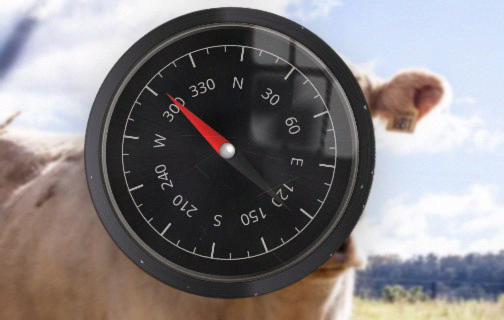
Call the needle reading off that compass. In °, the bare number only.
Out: 305
